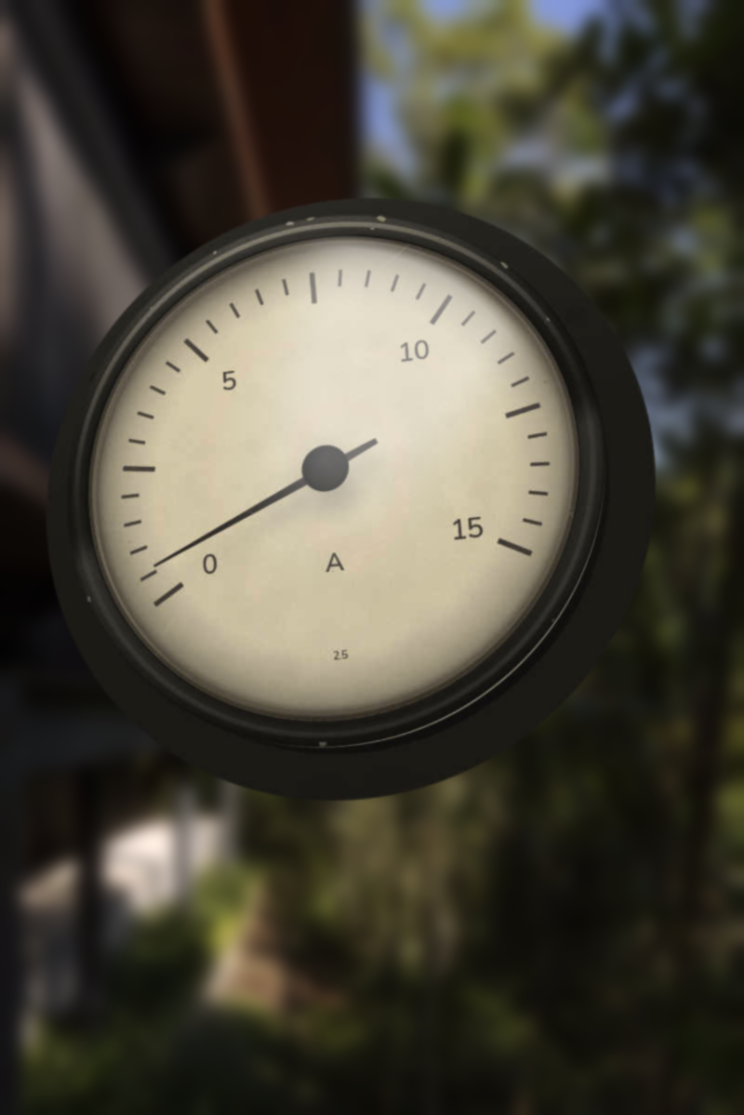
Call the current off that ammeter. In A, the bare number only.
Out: 0.5
